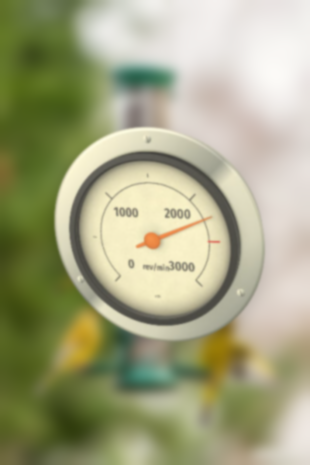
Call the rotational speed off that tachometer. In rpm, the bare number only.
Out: 2250
